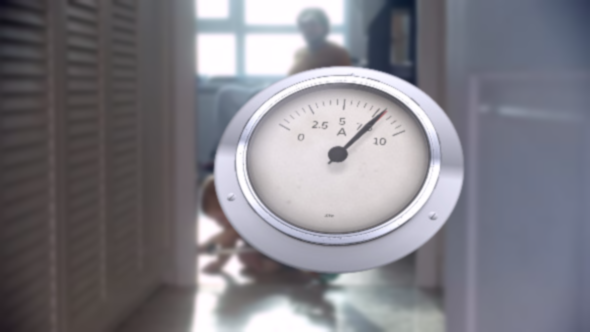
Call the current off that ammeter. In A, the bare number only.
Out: 8
